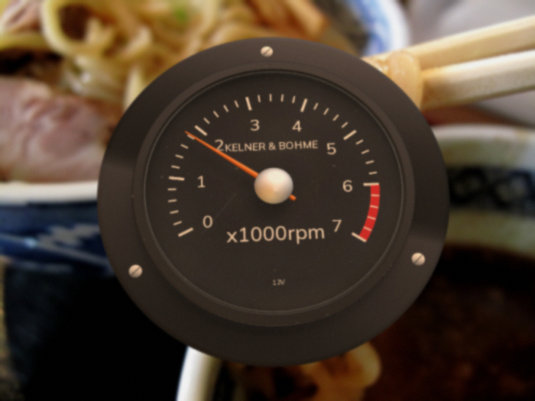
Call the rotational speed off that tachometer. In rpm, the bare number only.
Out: 1800
